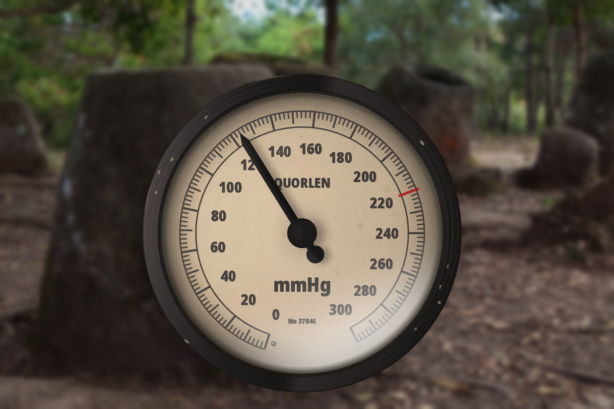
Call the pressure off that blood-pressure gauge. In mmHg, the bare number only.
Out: 124
